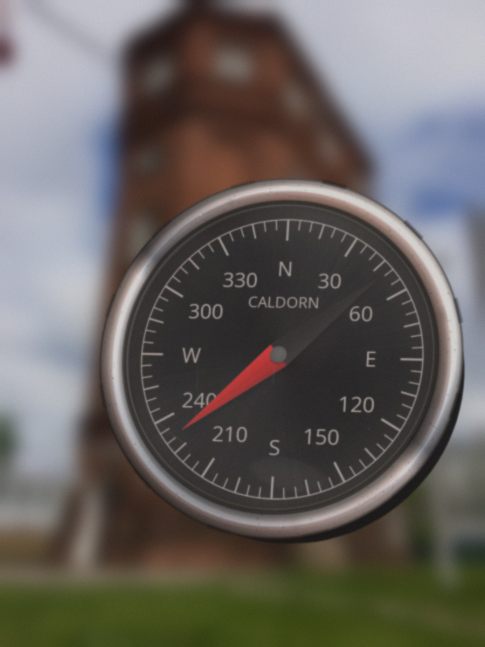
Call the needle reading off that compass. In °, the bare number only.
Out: 230
